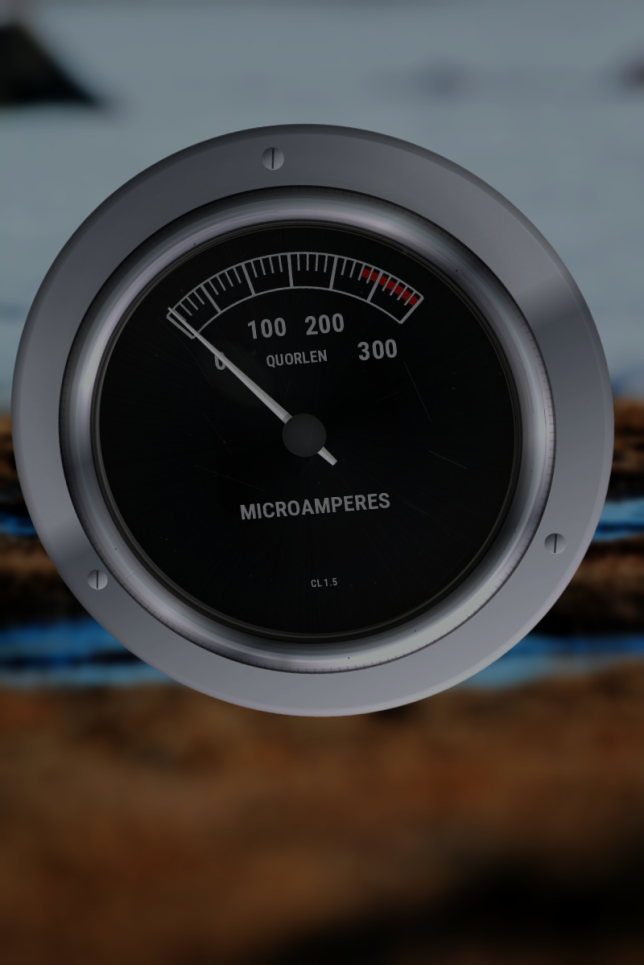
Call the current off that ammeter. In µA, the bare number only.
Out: 10
